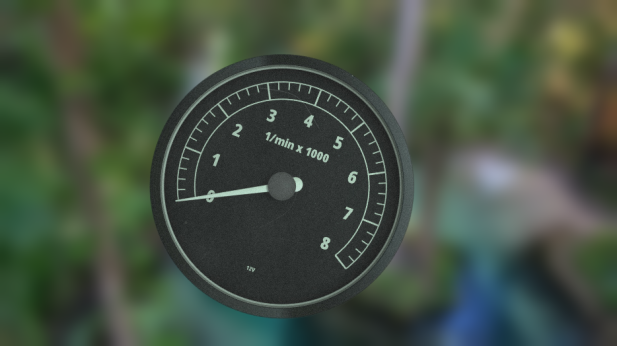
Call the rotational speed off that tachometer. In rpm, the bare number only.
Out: 0
